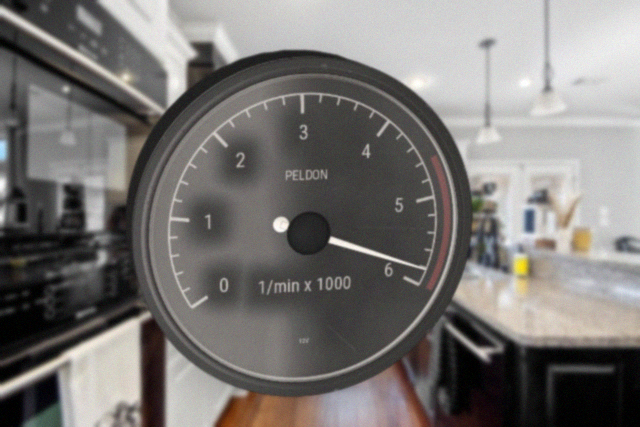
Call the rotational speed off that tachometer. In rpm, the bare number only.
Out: 5800
